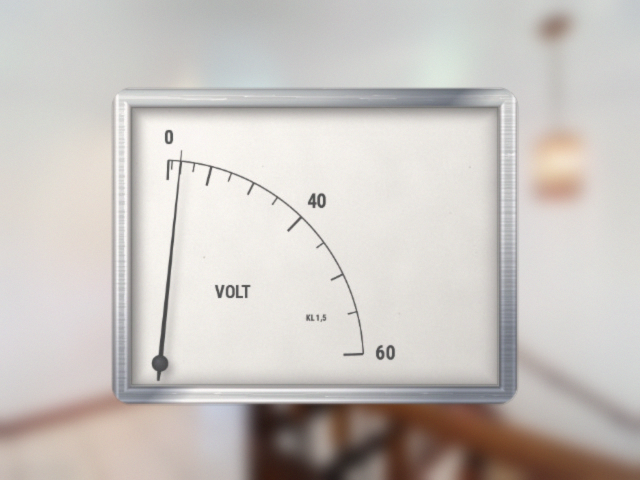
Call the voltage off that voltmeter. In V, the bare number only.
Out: 10
